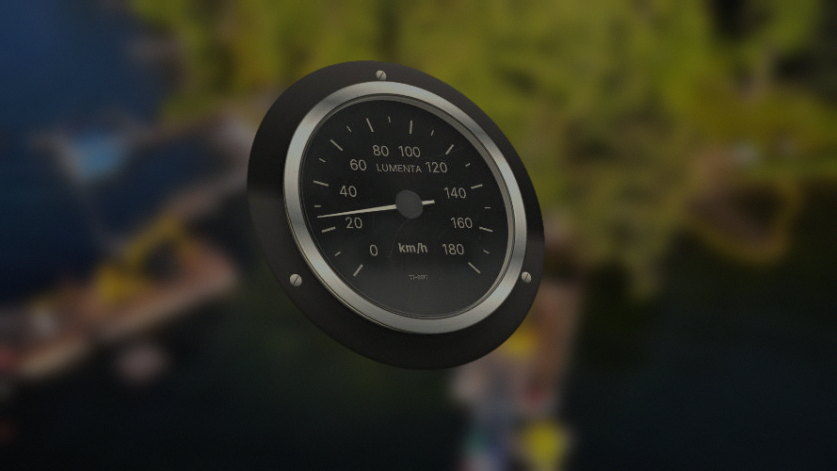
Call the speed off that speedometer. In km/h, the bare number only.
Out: 25
